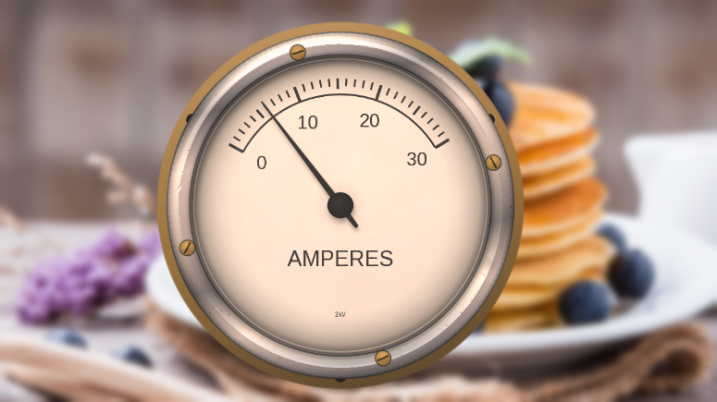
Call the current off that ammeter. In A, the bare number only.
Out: 6
